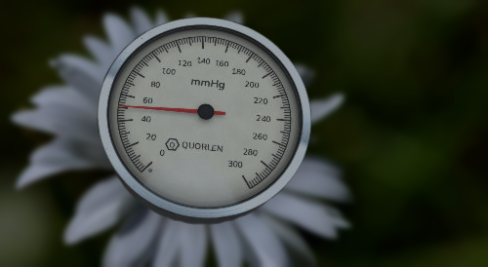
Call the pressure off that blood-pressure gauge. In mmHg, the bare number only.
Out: 50
